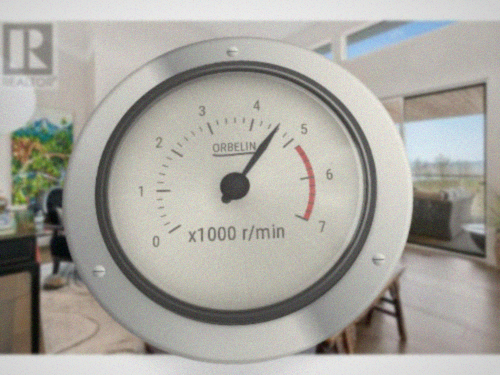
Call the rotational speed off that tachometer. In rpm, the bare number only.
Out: 4600
